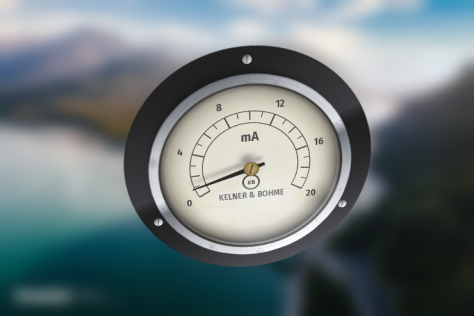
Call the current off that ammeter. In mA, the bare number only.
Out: 1
